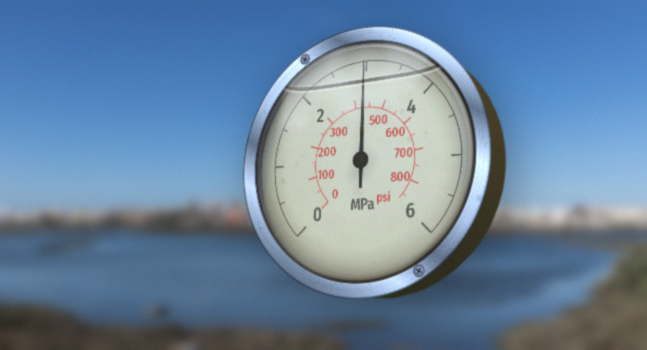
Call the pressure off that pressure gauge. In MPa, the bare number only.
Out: 3
